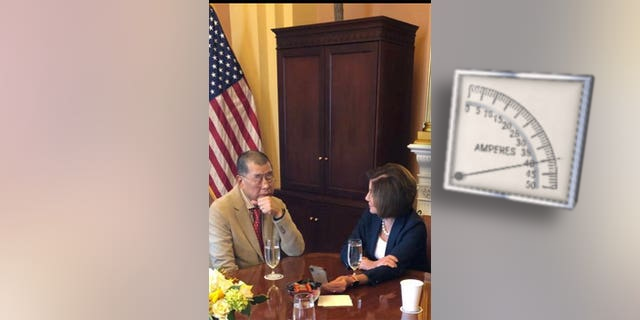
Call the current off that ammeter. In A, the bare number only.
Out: 40
